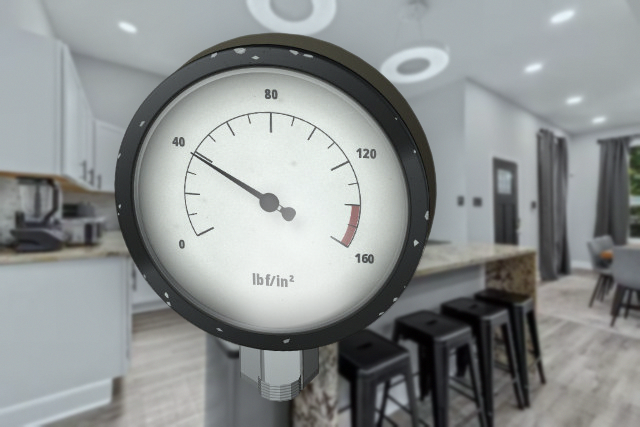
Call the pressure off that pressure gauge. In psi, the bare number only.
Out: 40
